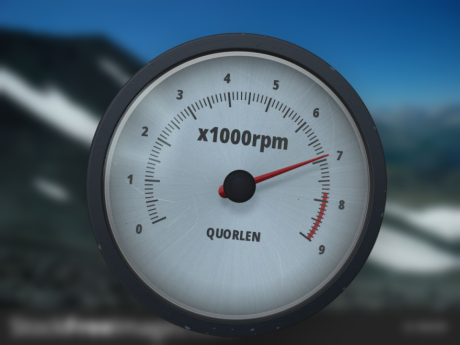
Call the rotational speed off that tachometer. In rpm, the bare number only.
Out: 6900
